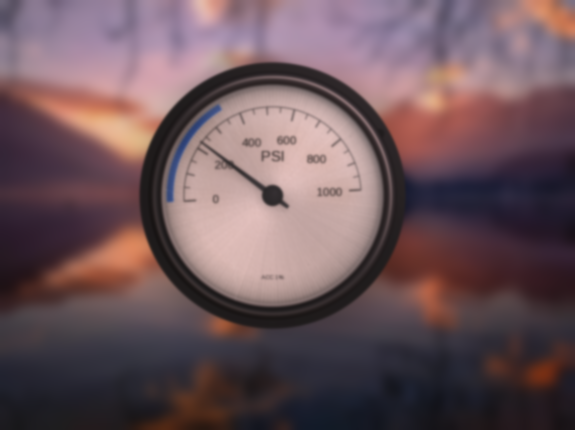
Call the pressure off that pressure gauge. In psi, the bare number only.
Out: 225
